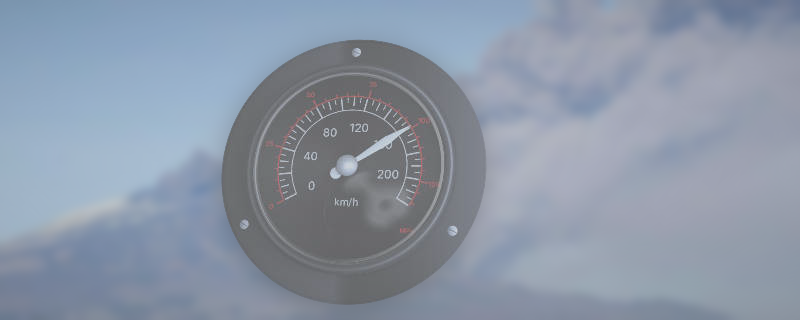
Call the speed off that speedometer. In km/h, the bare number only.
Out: 160
